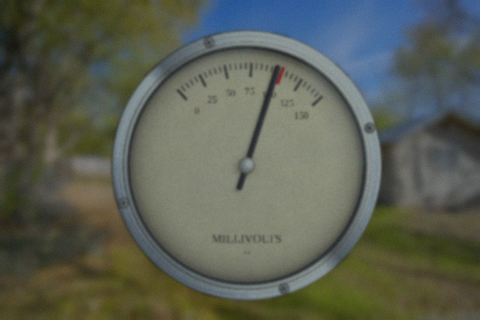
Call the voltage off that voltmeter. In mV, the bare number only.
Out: 100
